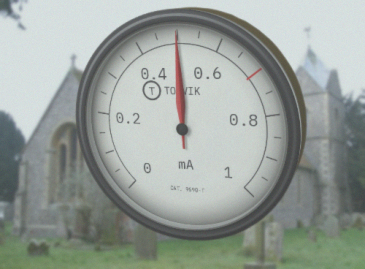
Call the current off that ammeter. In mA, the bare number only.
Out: 0.5
